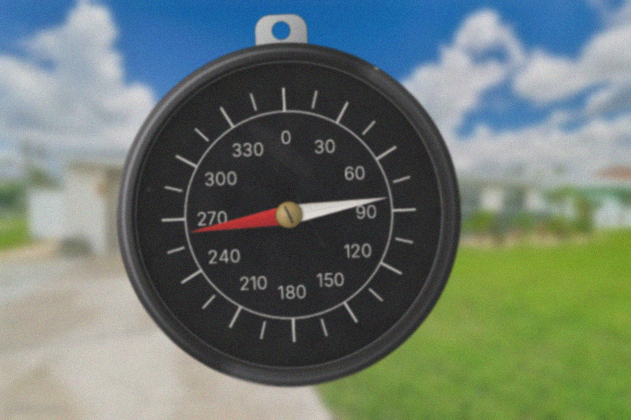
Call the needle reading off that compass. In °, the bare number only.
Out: 262.5
